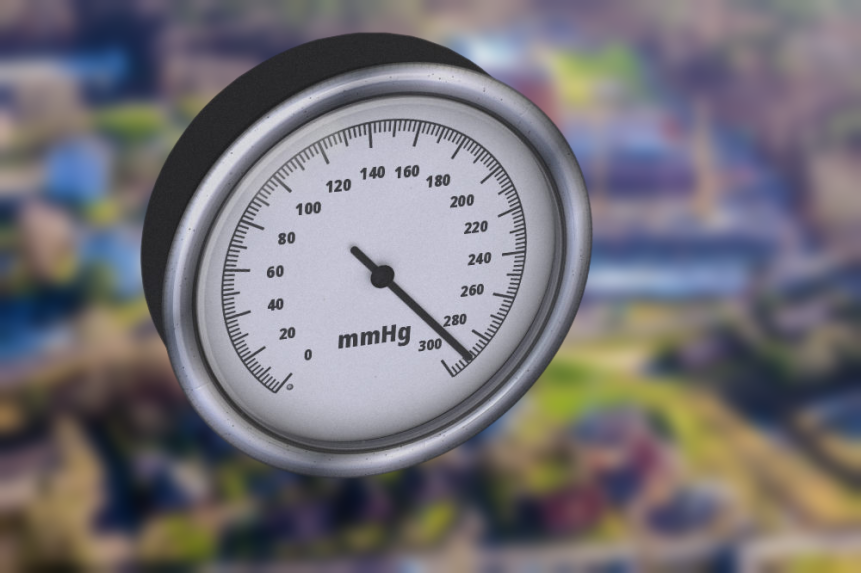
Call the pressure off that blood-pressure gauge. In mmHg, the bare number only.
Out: 290
